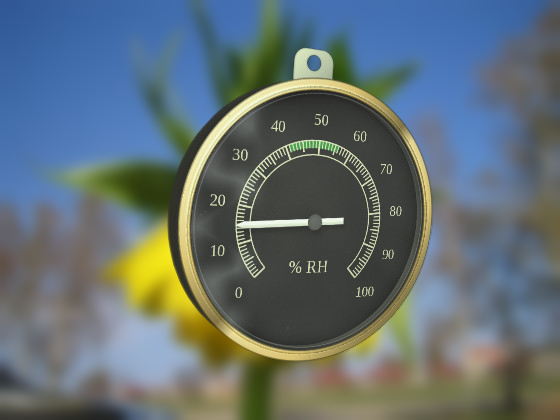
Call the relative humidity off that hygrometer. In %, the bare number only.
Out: 15
